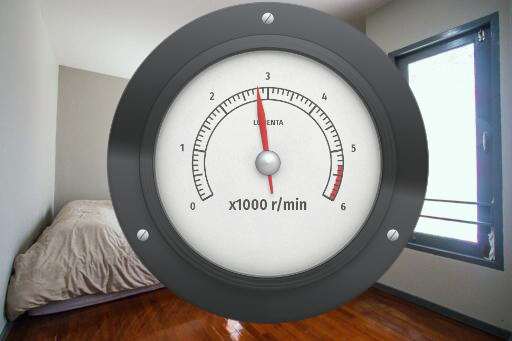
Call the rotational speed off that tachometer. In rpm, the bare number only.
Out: 2800
